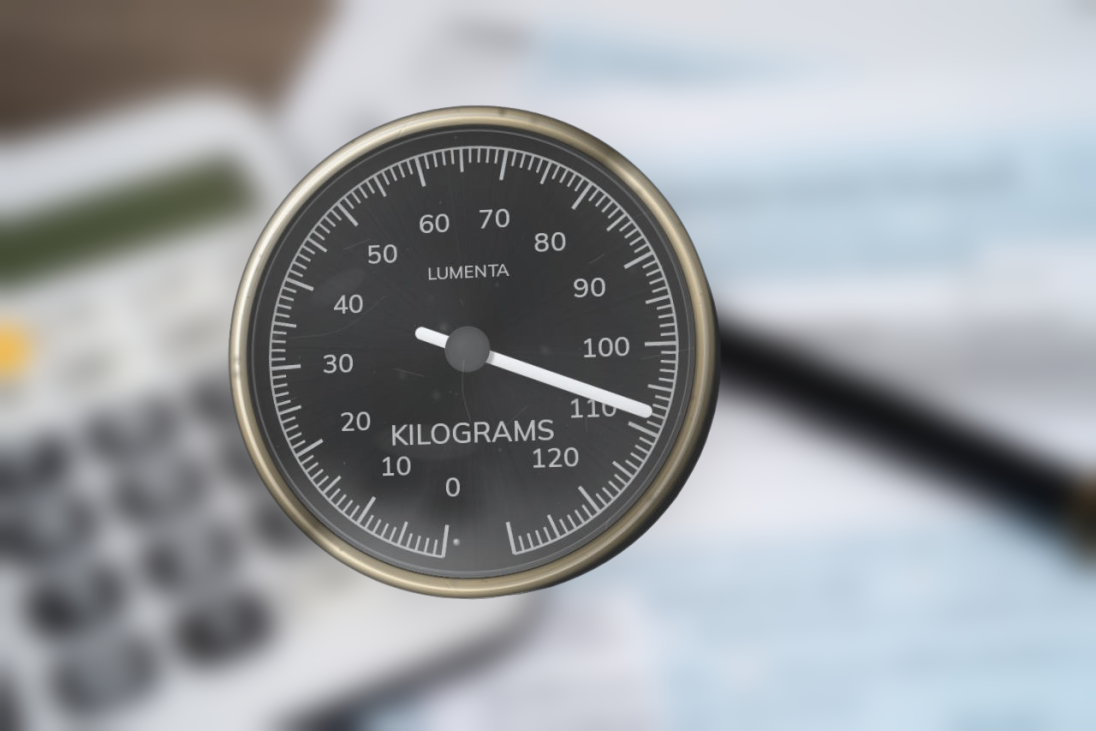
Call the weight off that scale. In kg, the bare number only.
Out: 108
